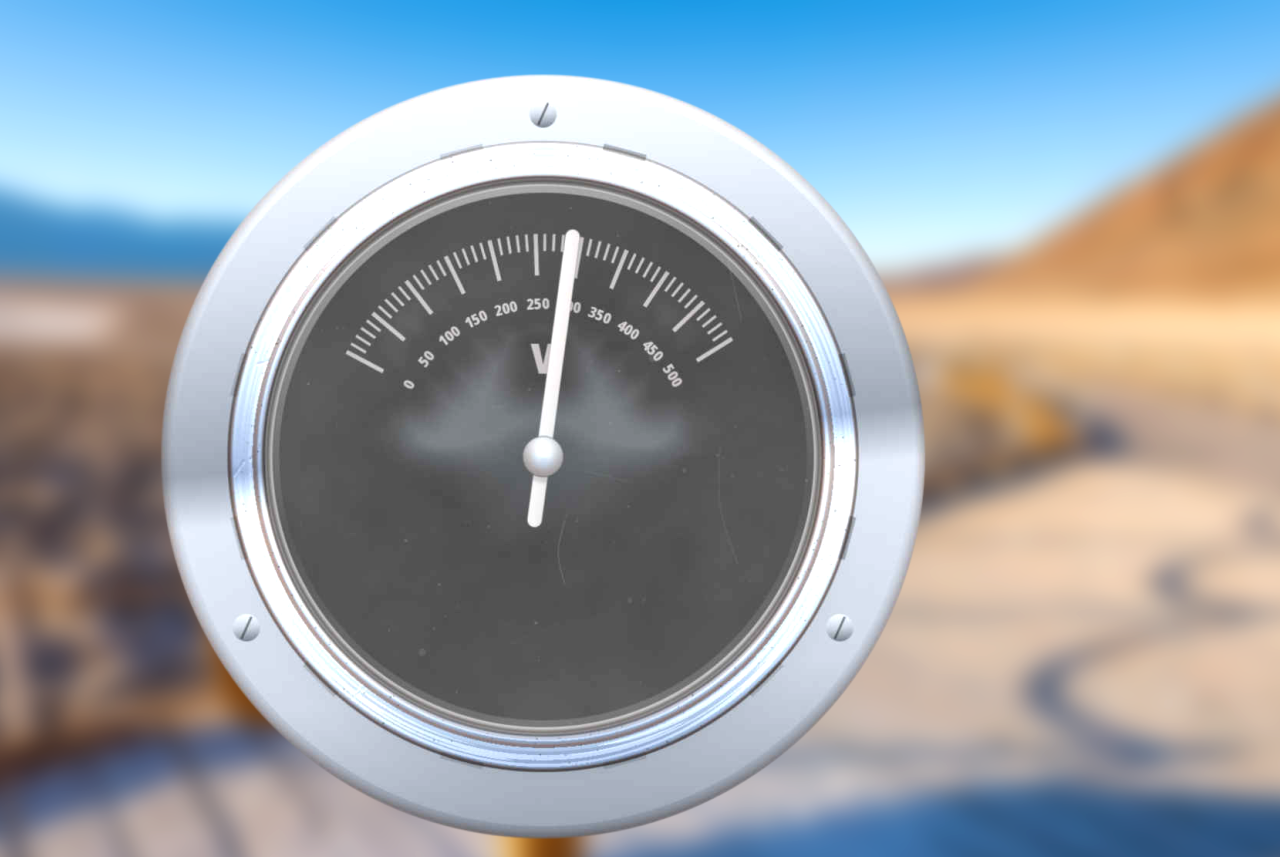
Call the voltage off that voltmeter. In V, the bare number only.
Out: 290
